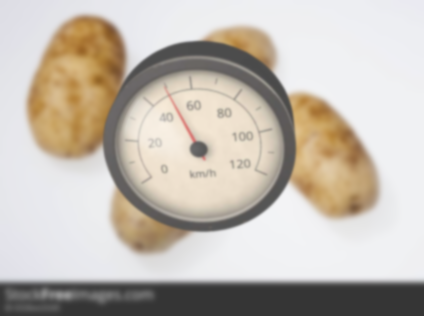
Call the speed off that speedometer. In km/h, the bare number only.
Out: 50
